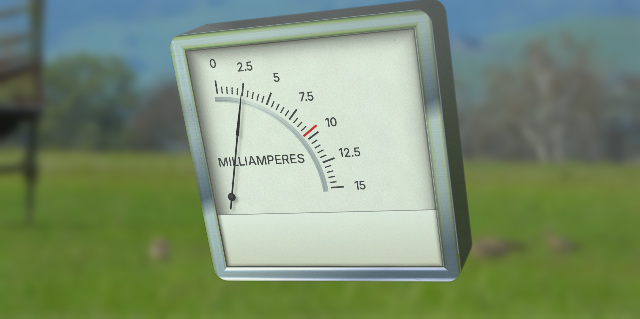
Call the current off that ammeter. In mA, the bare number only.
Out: 2.5
